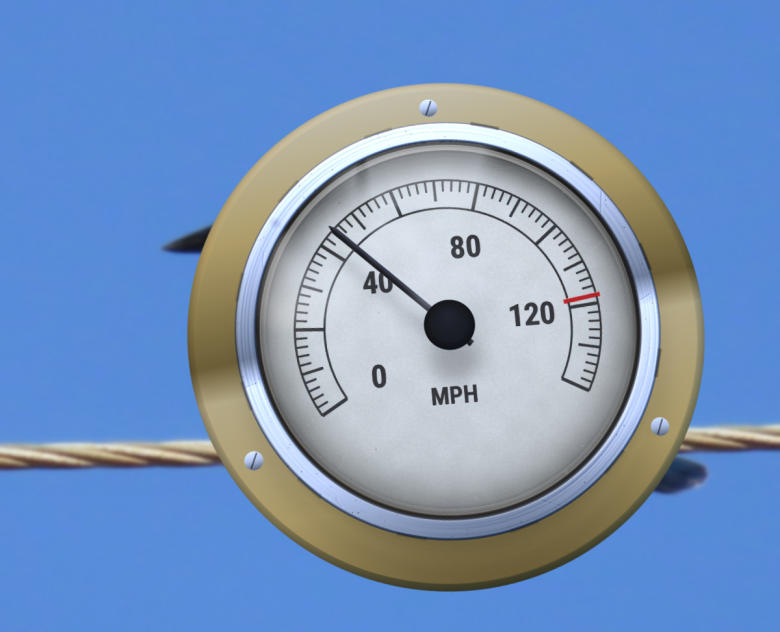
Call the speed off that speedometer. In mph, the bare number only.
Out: 44
